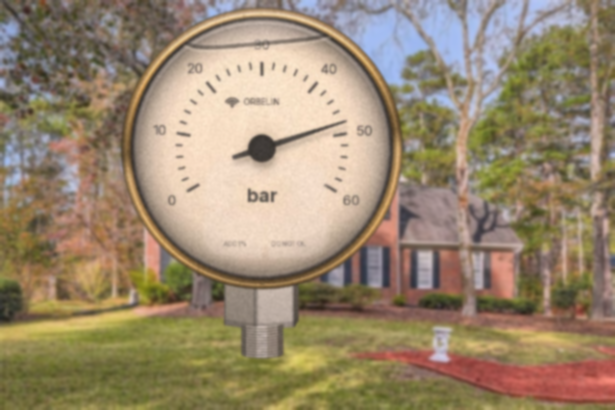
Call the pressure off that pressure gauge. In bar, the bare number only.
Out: 48
